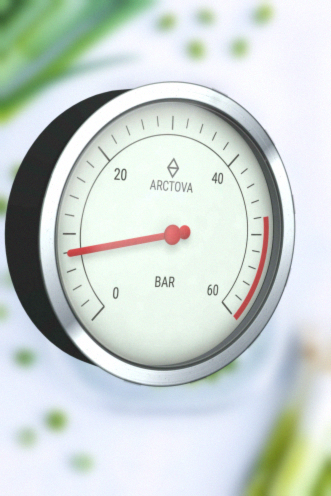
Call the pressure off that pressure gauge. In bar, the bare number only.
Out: 8
